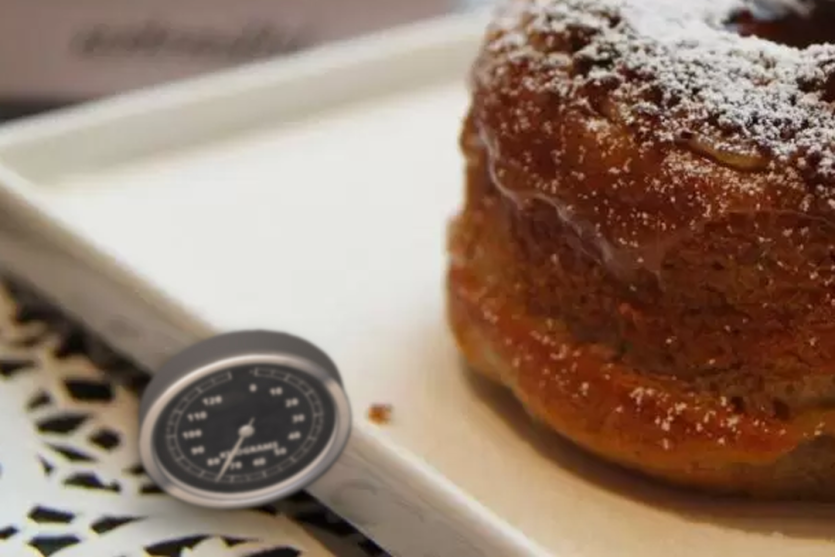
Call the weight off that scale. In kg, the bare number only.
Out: 75
